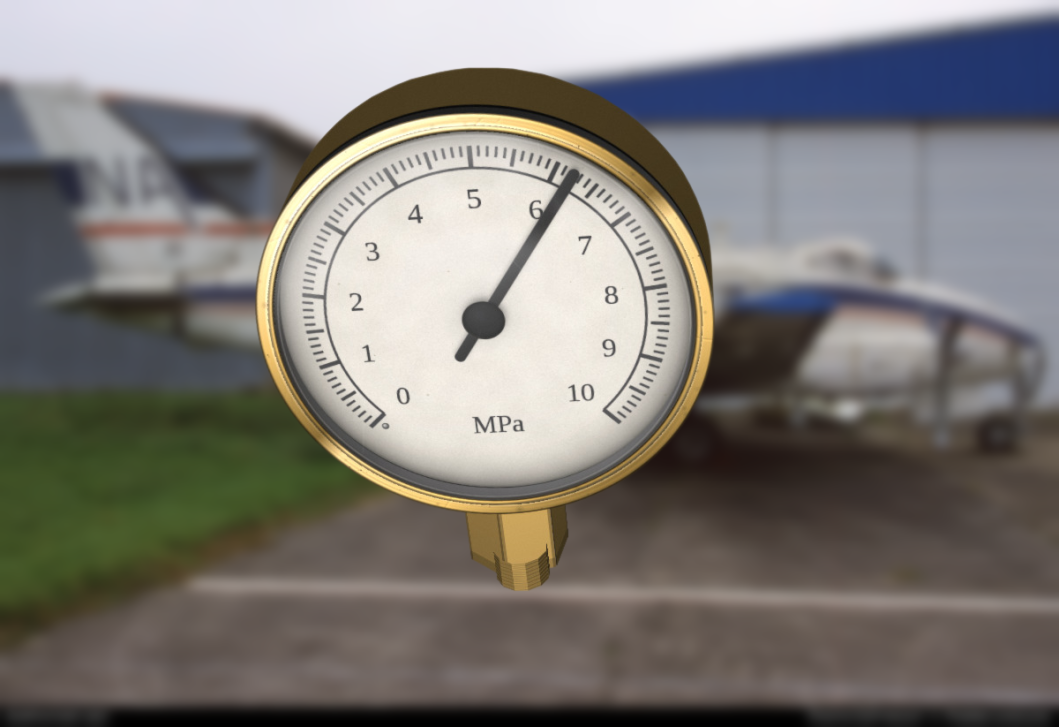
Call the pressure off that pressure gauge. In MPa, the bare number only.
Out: 6.2
